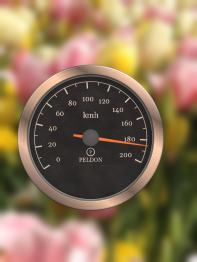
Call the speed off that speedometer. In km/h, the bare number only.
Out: 185
